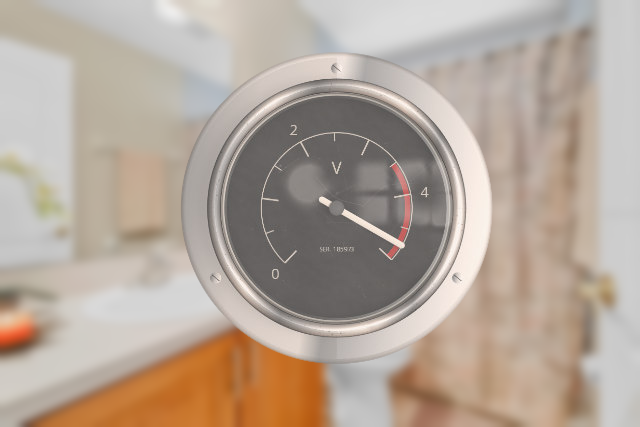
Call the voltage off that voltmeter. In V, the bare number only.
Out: 4.75
